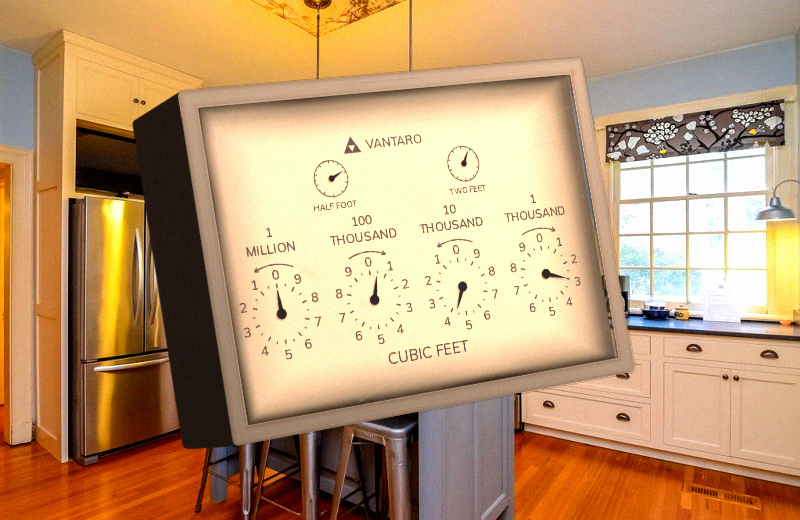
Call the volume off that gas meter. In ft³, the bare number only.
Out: 4300
